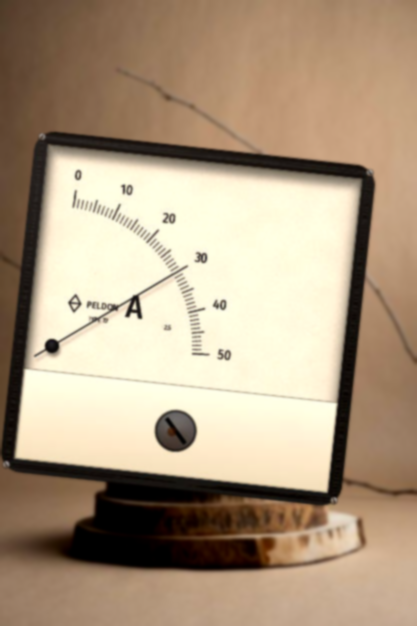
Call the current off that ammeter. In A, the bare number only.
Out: 30
